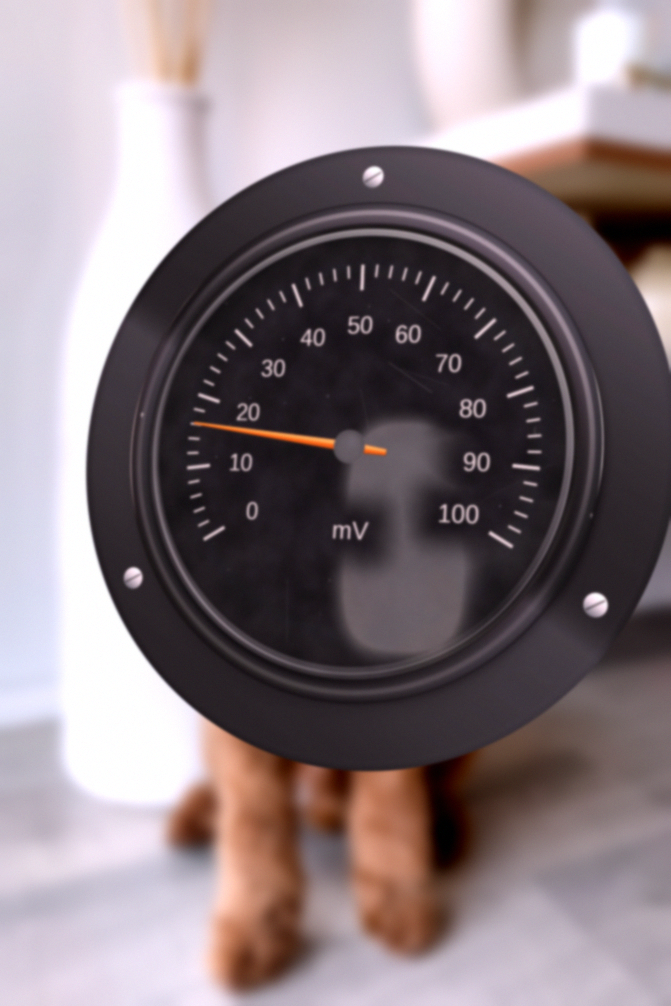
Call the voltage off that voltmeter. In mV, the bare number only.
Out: 16
